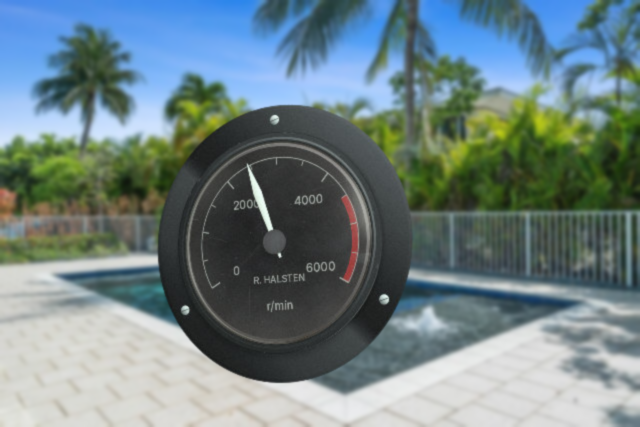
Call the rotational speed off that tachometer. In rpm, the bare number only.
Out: 2500
